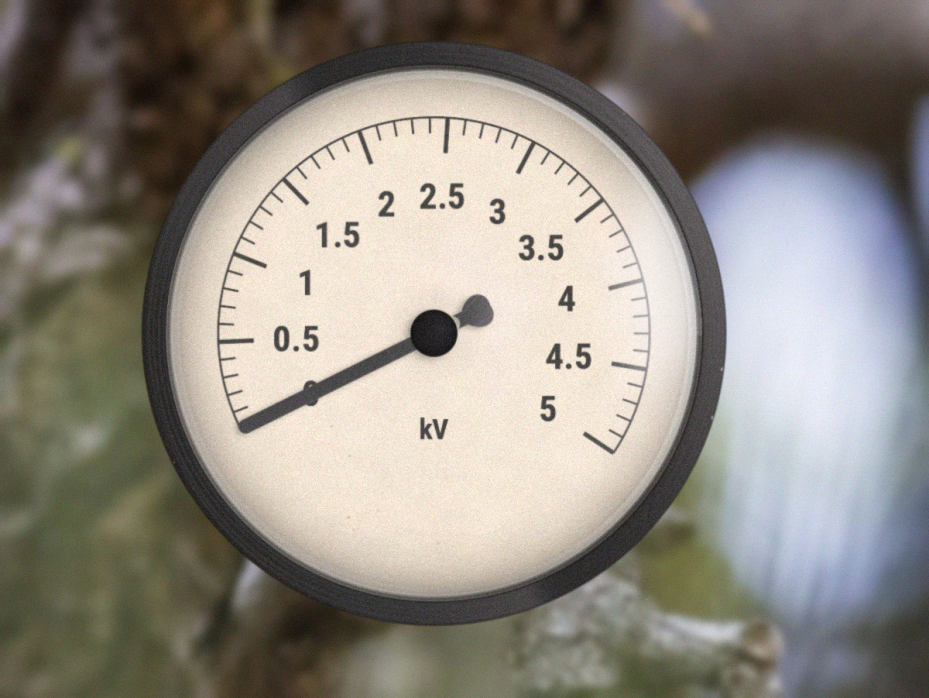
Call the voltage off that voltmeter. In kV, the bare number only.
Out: 0
